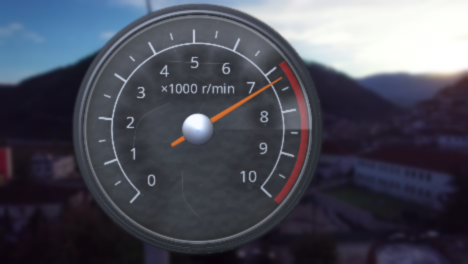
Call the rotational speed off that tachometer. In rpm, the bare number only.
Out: 7250
